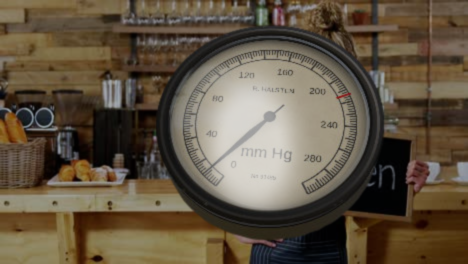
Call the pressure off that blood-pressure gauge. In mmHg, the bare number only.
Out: 10
